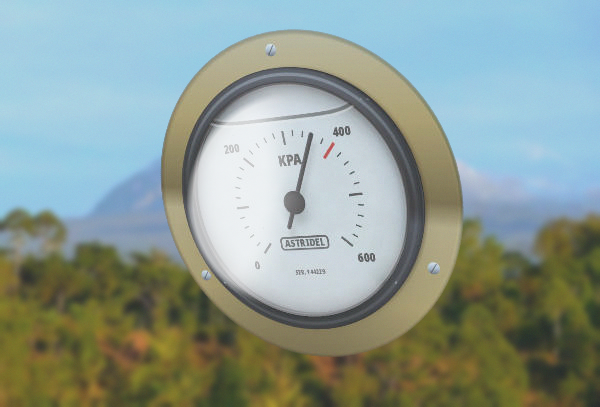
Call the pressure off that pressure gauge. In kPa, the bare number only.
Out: 360
